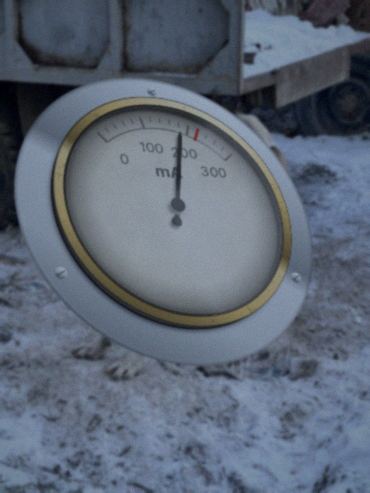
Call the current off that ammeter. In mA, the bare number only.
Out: 180
